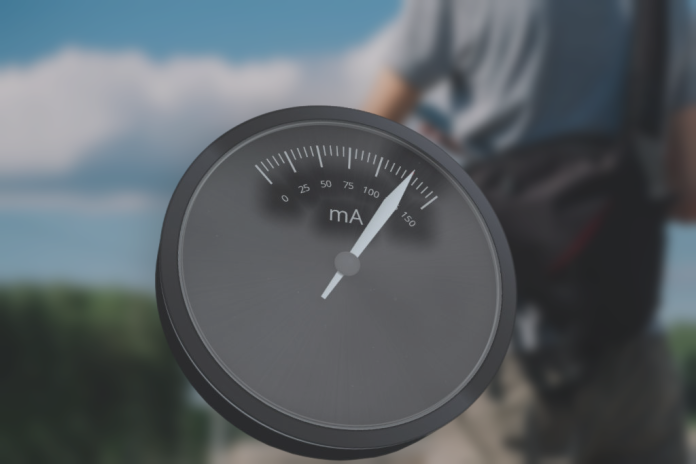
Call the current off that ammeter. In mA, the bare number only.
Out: 125
